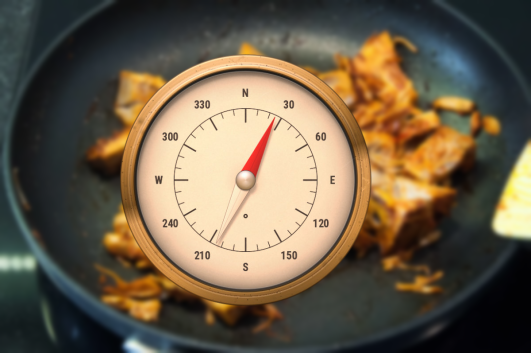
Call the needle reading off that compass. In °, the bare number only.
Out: 25
